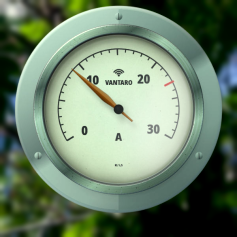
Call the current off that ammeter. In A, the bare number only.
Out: 9
